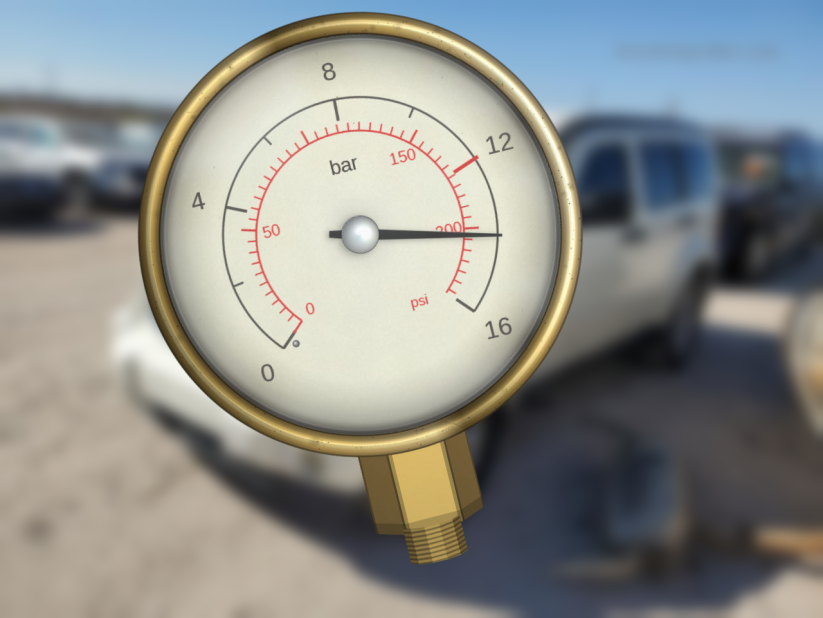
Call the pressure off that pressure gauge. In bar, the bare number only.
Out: 14
